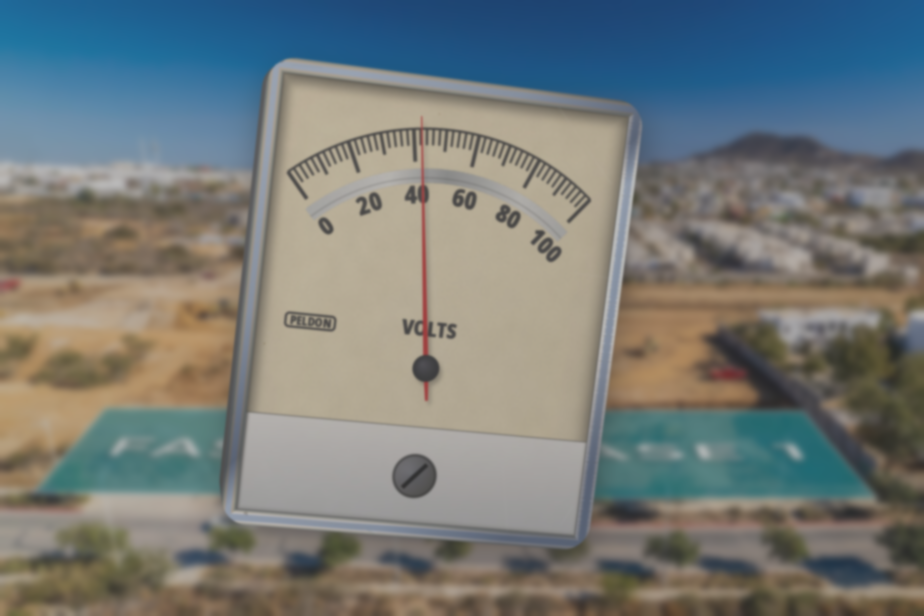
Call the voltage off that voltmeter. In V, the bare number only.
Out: 42
